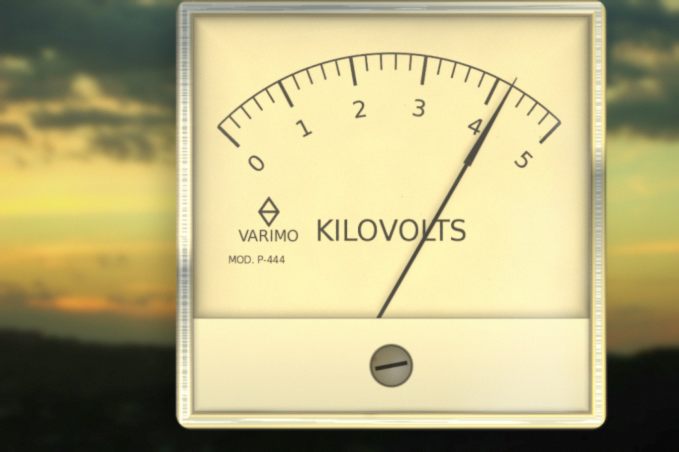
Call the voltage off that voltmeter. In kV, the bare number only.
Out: 4.2
